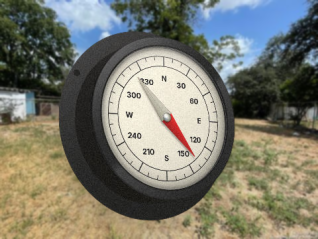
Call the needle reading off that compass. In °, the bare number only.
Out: 140
